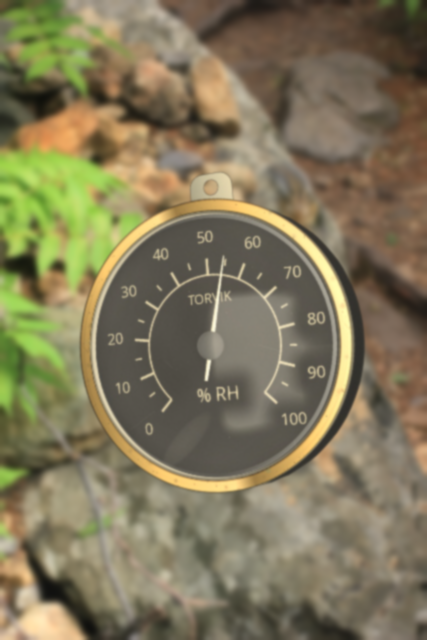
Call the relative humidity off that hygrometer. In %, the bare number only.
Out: 55
